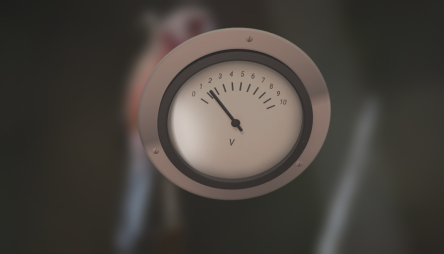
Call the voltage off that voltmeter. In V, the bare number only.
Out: 1.5
